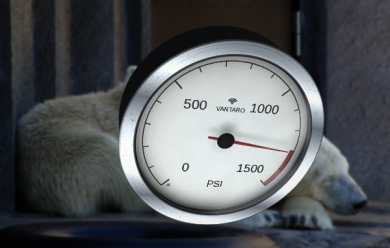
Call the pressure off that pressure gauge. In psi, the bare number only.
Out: 1300
